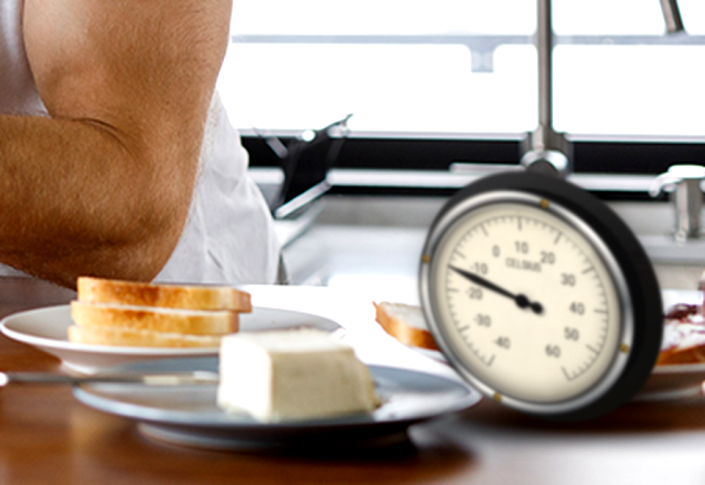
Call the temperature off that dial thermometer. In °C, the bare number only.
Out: -14
